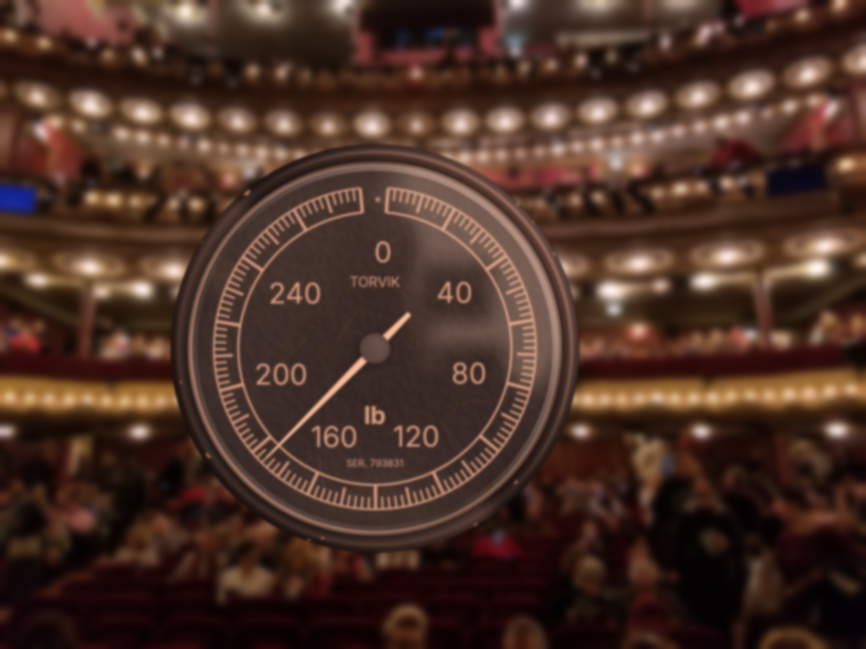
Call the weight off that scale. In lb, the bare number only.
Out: 176
